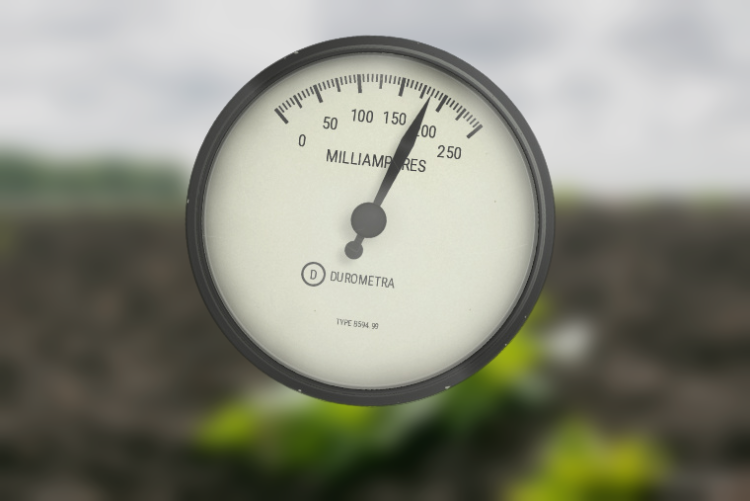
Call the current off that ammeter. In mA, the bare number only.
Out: 185
